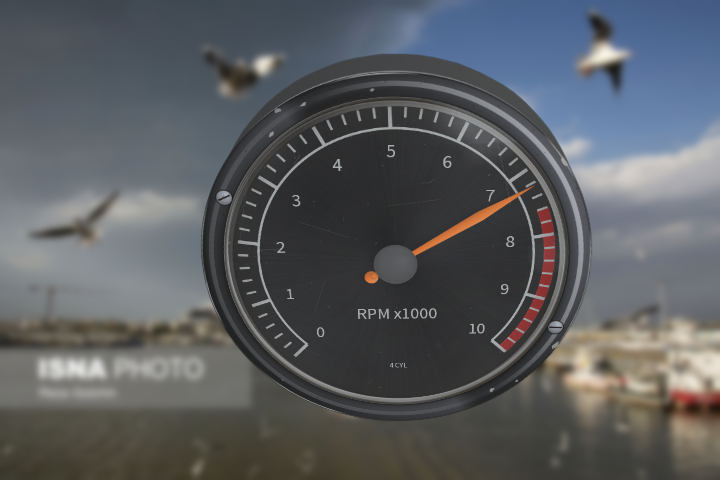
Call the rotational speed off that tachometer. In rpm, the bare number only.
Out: 7200
